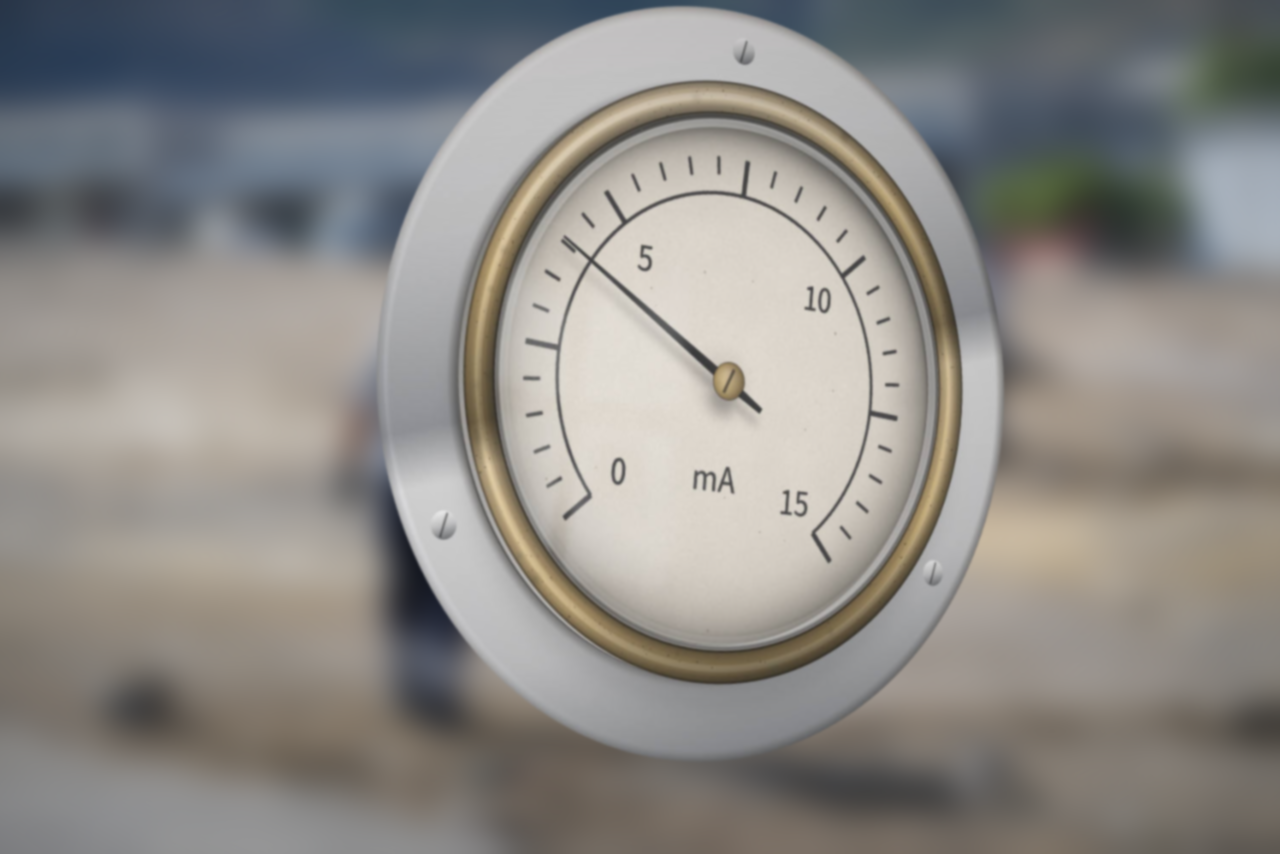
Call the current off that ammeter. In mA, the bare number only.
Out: 4
